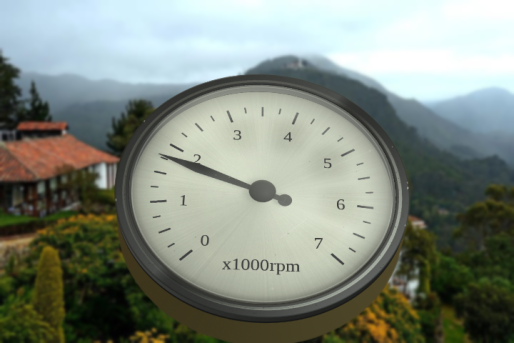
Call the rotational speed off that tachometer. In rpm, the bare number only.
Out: 1750
